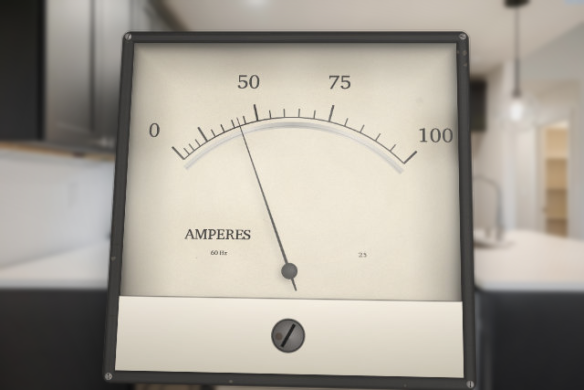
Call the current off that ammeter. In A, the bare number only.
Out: 42.5
